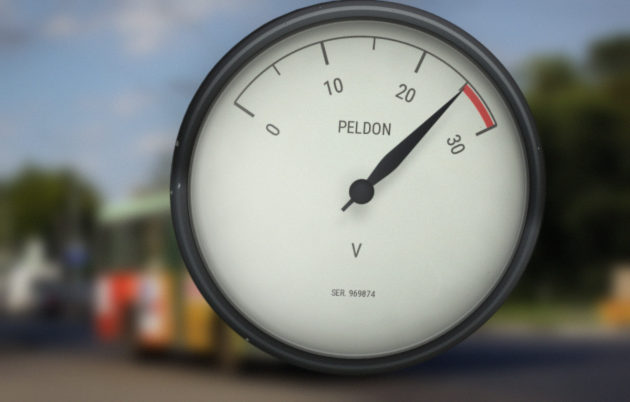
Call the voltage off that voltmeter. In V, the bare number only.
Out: 25
